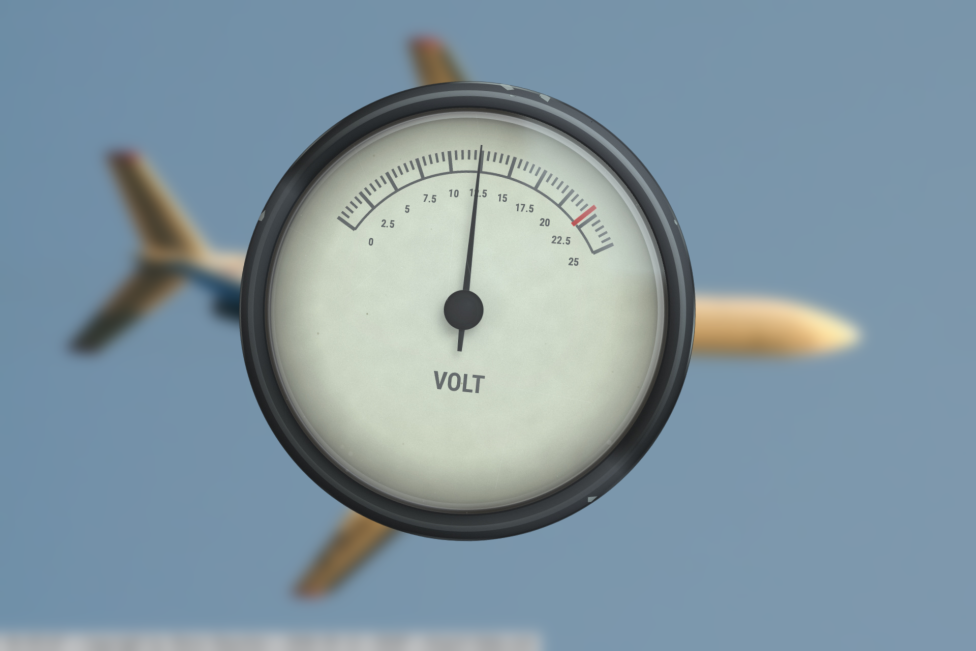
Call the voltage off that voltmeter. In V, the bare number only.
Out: 12.5
